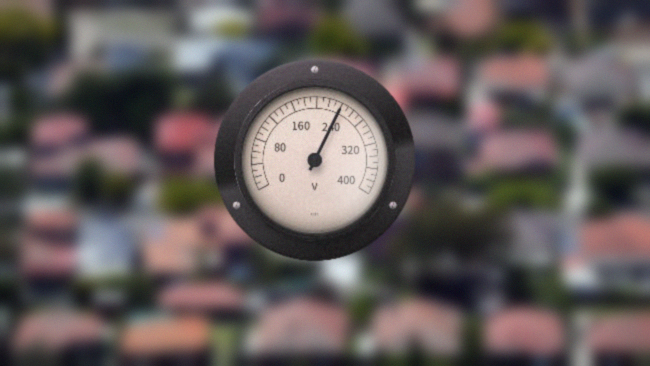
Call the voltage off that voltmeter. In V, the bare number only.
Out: 240
